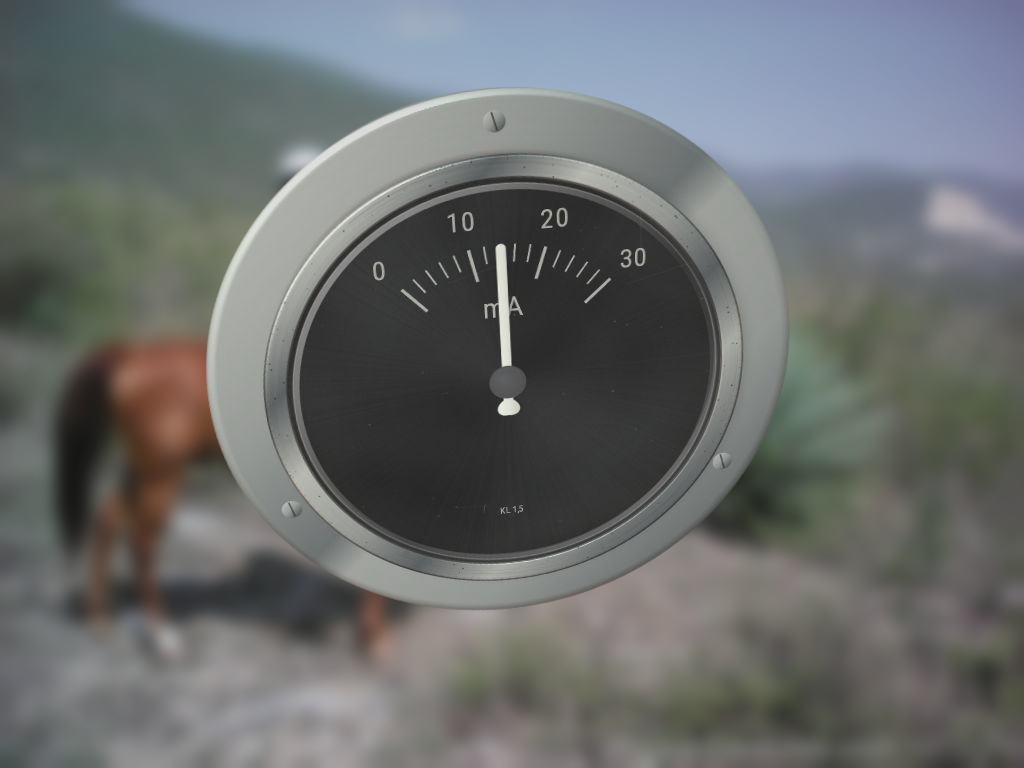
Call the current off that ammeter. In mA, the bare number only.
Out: 14
